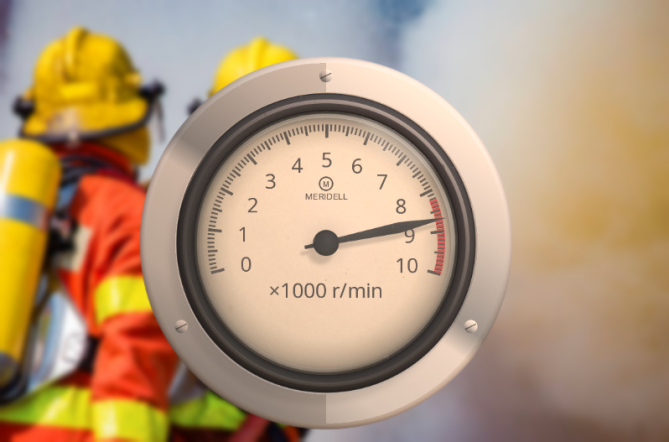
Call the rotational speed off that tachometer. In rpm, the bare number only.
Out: 8700
